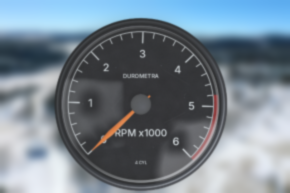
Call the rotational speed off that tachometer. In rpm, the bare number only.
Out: 0
